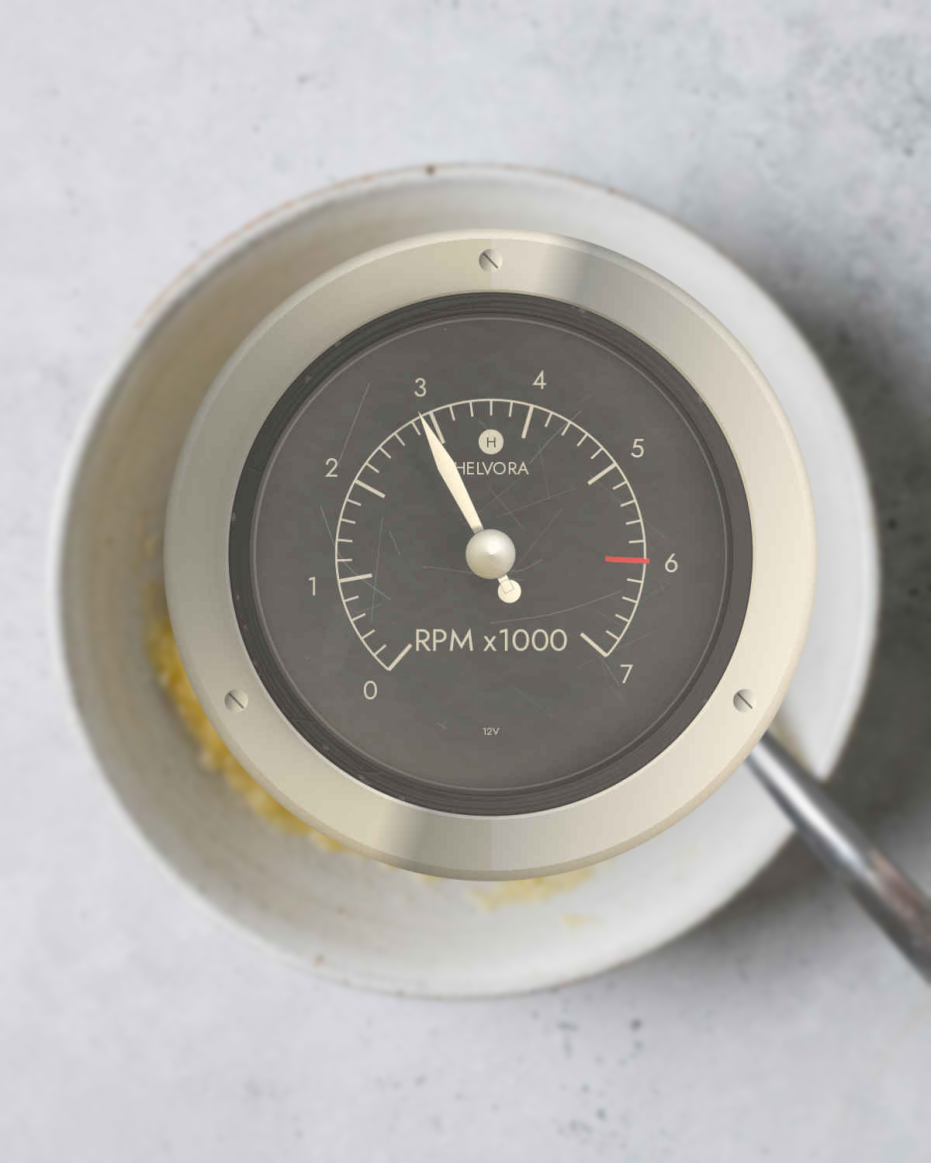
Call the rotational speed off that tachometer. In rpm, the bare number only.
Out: 2900
